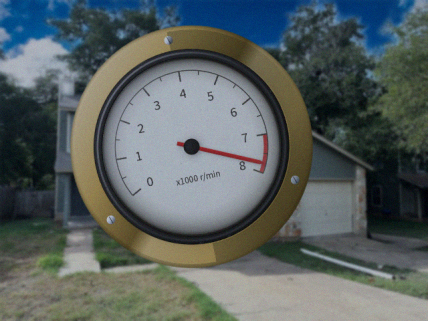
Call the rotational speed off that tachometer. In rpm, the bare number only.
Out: 7750
